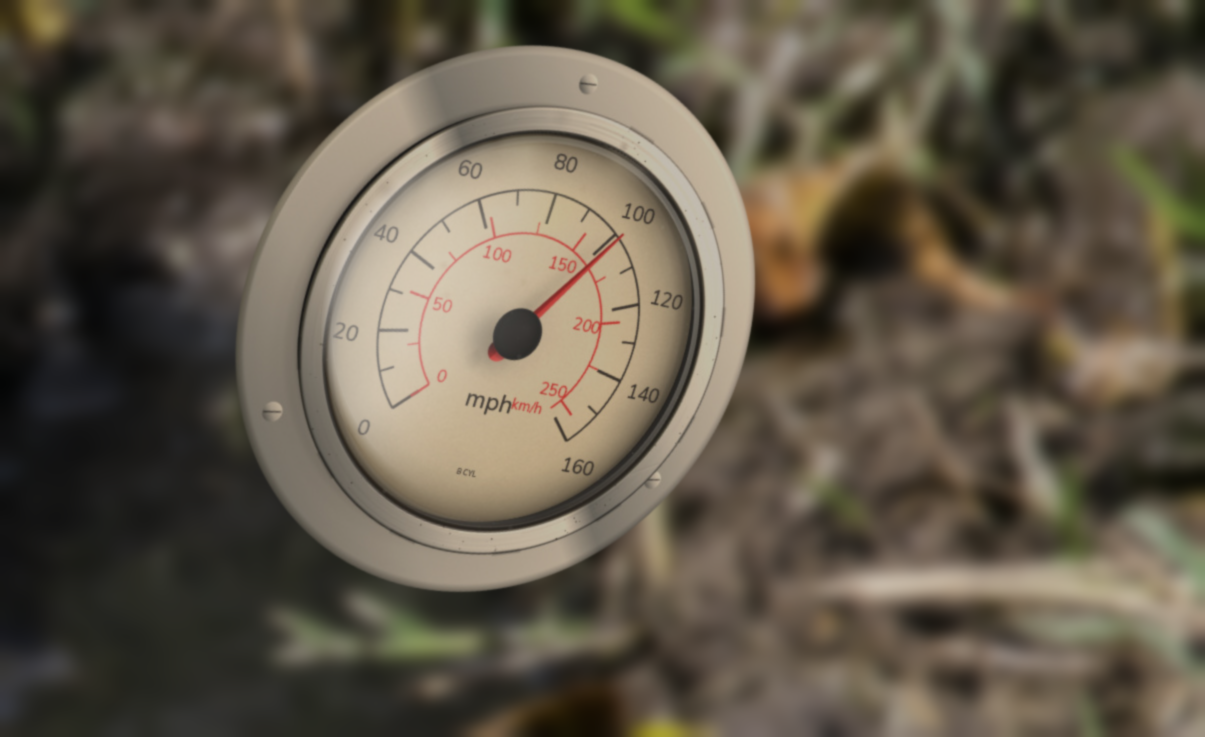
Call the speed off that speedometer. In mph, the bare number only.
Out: 100
